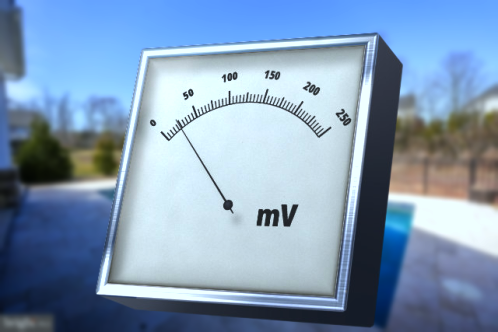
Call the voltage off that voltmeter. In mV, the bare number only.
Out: 25
